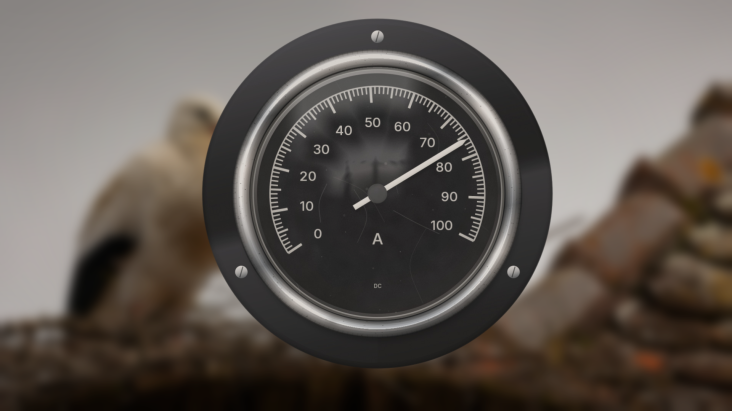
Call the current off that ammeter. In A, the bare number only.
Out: 76
